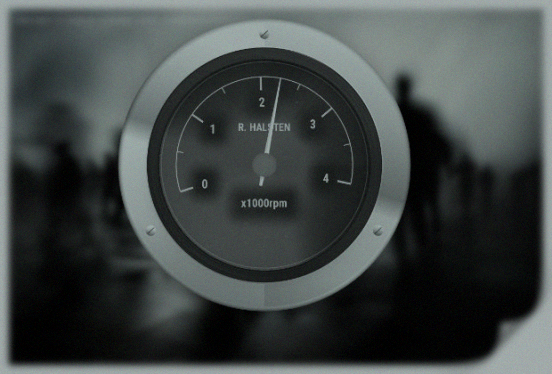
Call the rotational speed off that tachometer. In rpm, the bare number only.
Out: 2250
